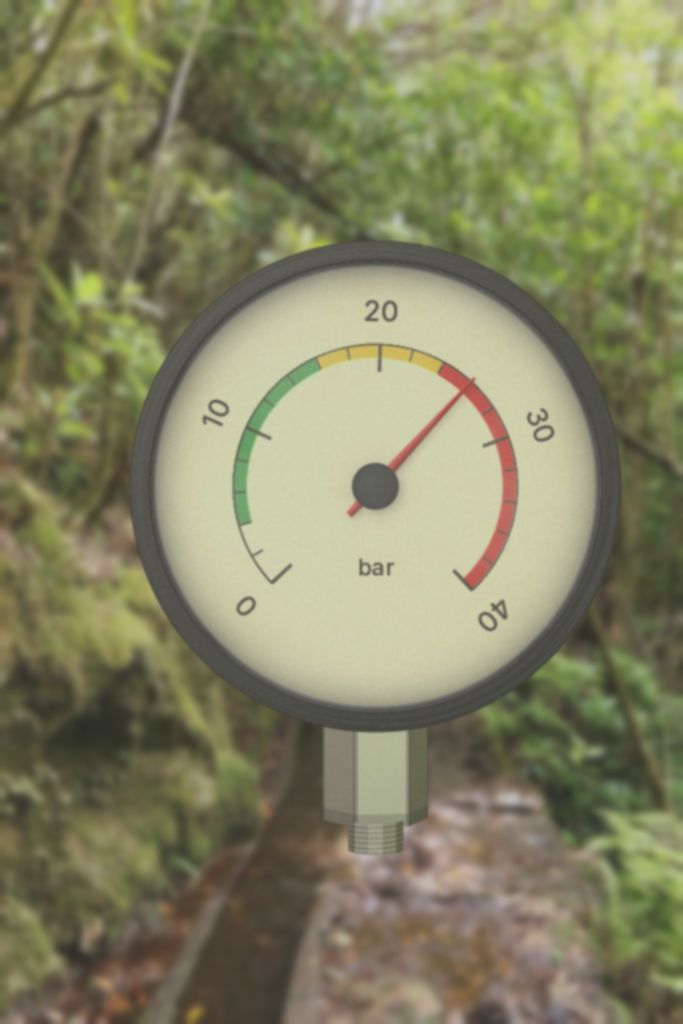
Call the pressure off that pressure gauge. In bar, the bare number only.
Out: 26
